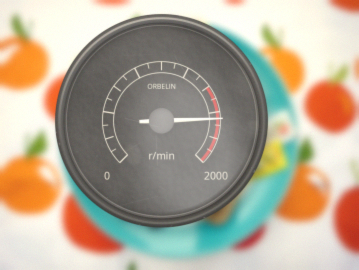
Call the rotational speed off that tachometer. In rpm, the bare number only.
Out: 1650
